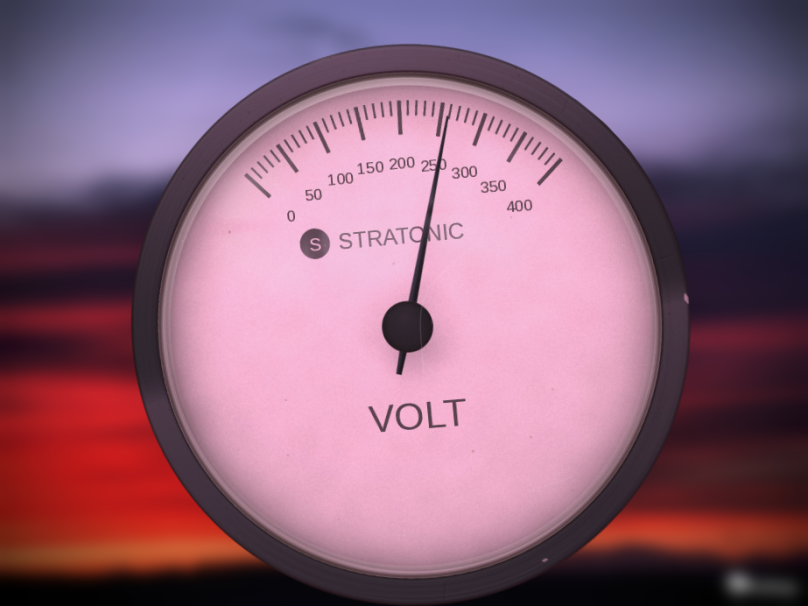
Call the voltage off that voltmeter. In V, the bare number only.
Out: 260
